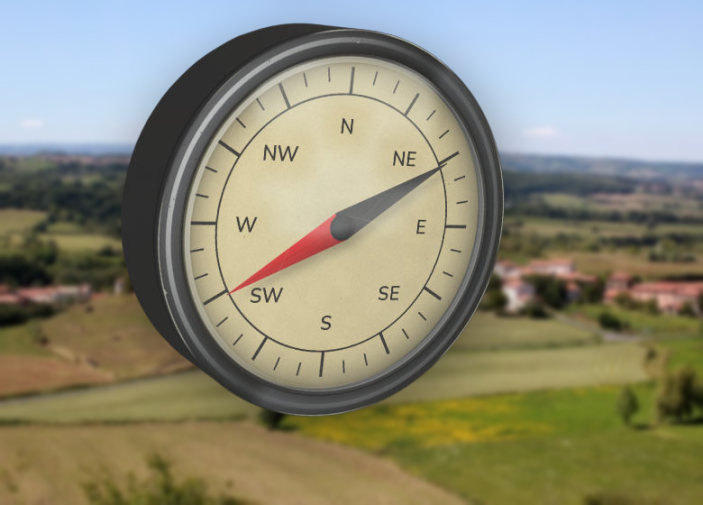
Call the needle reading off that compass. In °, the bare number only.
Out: 240
